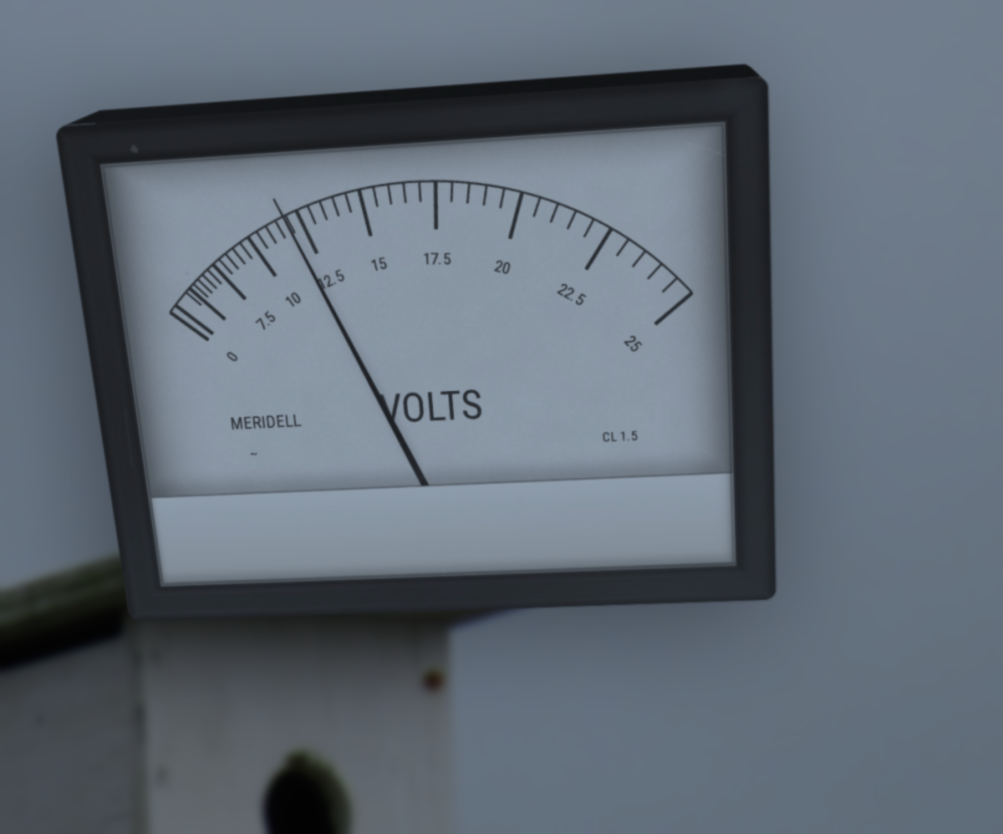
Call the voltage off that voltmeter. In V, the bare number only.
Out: 12
